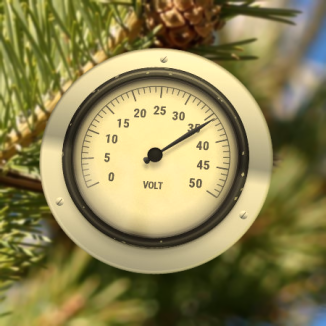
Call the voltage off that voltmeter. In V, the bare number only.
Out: 36
